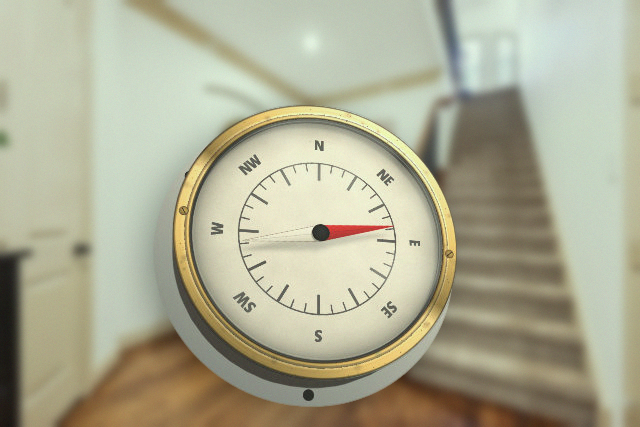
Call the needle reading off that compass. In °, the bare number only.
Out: 80
